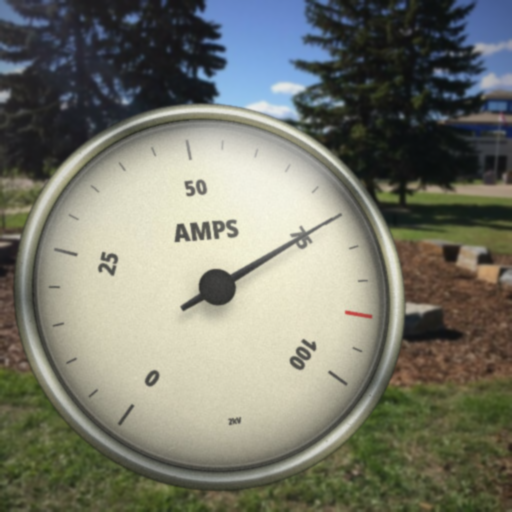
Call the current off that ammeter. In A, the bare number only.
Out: 75
